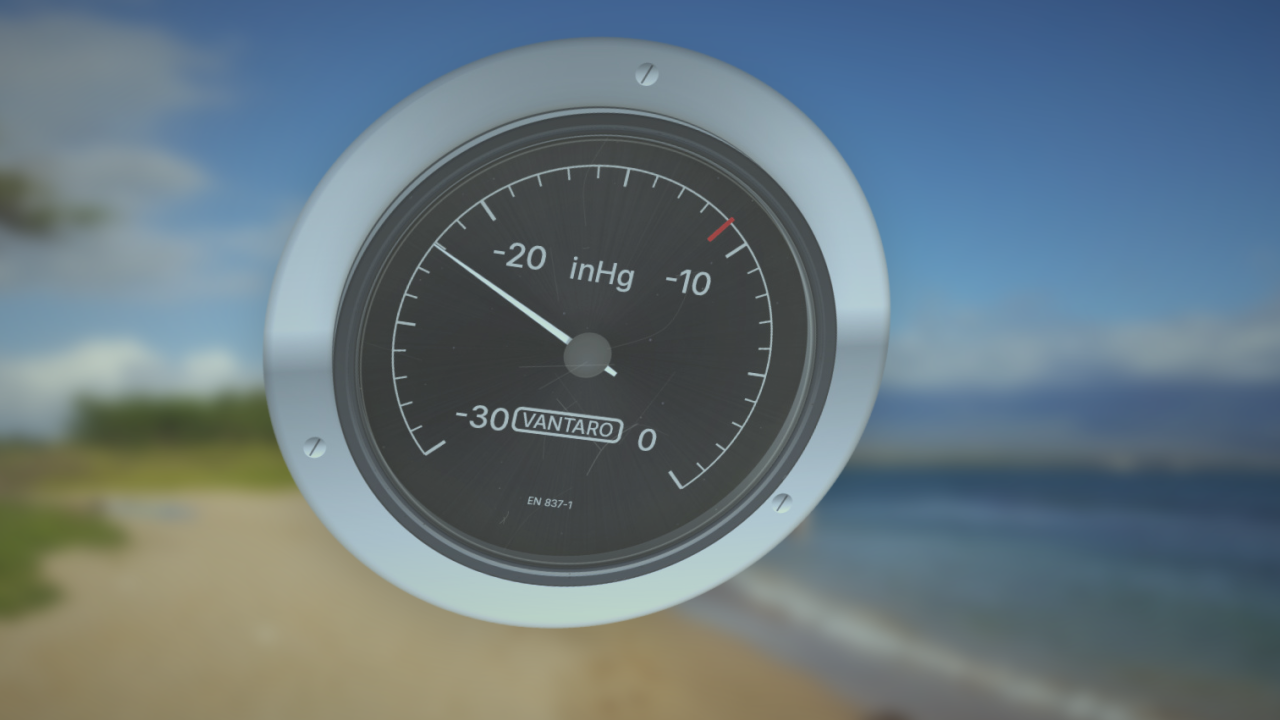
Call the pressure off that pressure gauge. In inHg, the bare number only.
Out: -22
